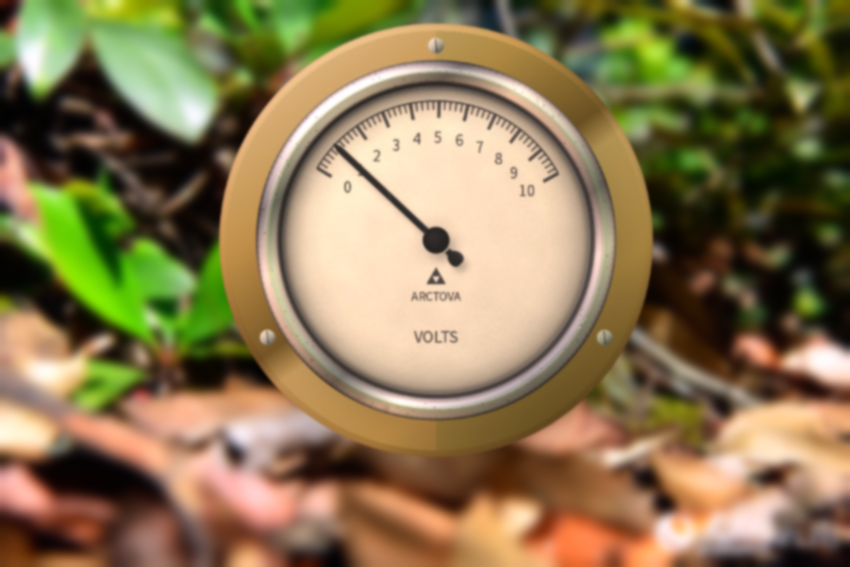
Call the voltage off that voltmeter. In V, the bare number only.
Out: 1
